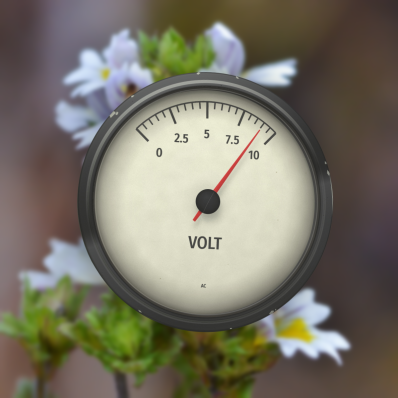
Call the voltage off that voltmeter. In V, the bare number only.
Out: 9
